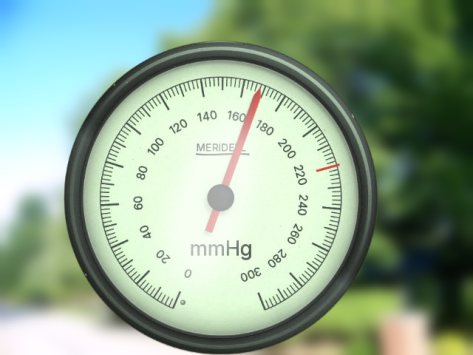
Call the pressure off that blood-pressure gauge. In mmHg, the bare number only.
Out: 168
